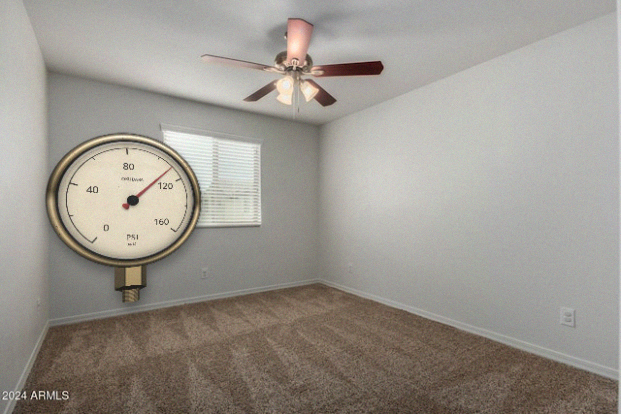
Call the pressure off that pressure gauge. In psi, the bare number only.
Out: 110
